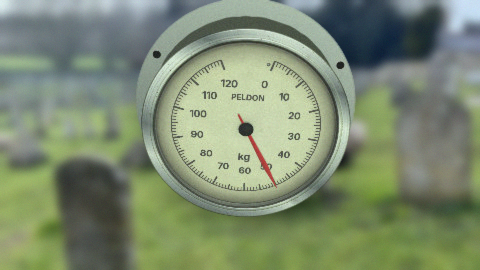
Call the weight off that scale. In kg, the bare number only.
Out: 50
